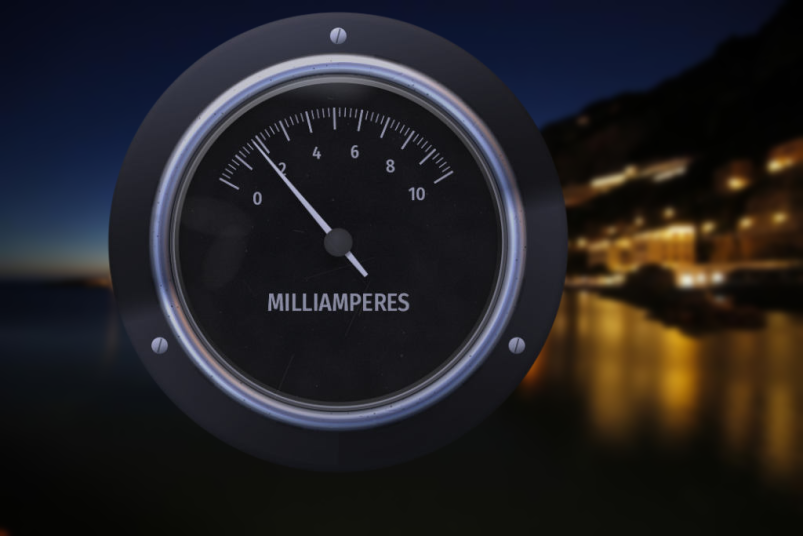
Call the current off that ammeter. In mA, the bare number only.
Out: 1.8
